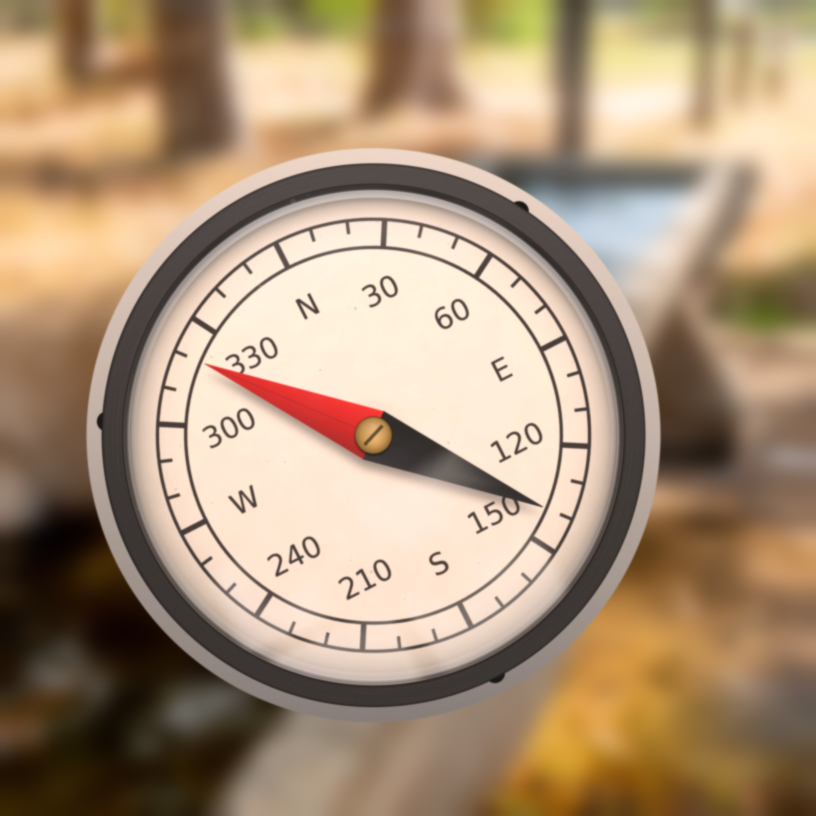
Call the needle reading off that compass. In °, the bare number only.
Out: 320
